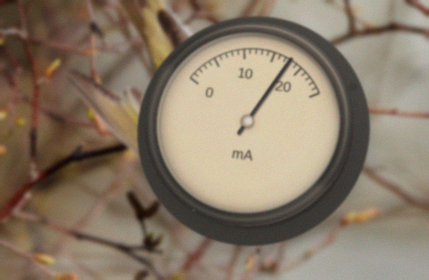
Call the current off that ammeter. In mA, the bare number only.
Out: 18
